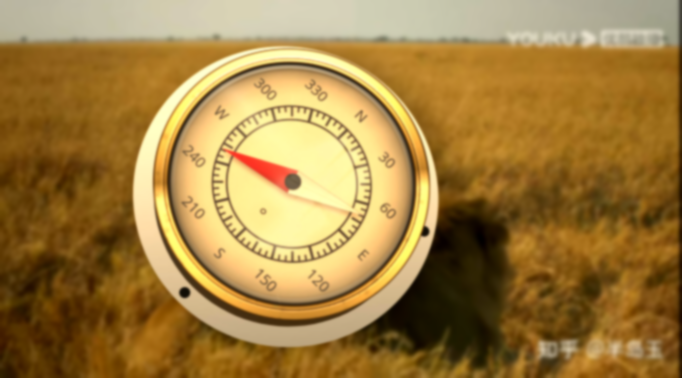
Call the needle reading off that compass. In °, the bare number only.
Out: 250
